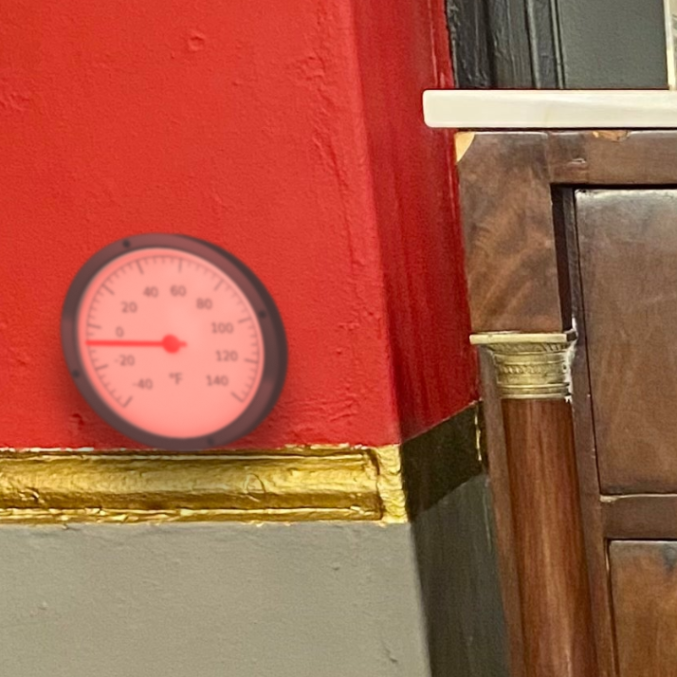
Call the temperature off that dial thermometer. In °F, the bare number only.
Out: -8
